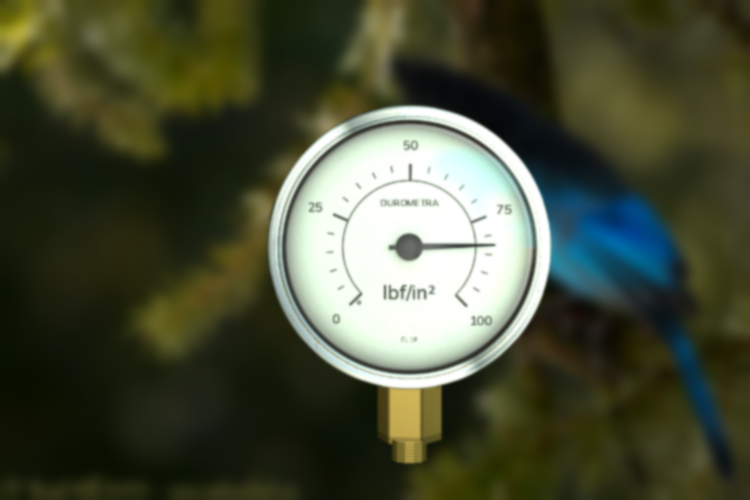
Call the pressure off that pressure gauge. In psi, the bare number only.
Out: 82.5
